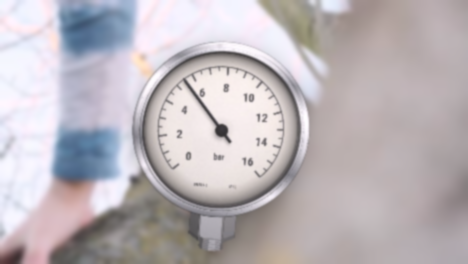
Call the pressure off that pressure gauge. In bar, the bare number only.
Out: 5.5
